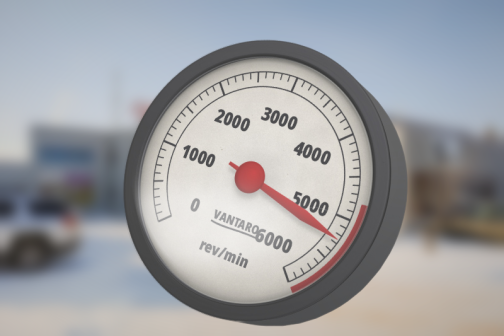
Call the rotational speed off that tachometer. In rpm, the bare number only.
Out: 5250
